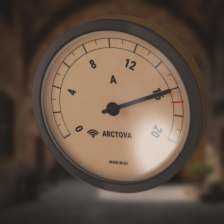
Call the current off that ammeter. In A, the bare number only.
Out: 16
